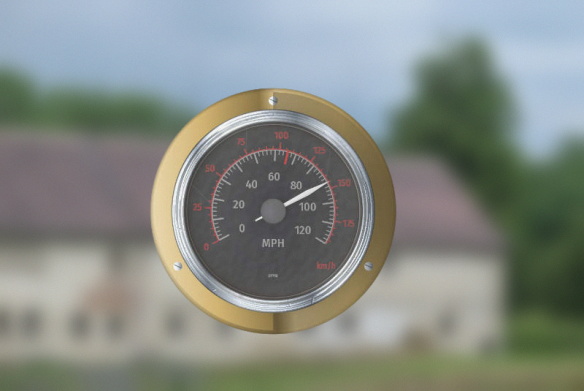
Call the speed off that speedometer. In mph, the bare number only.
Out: 90
